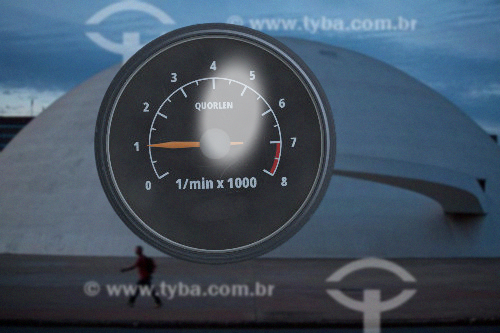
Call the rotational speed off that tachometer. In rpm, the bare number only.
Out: 1000
